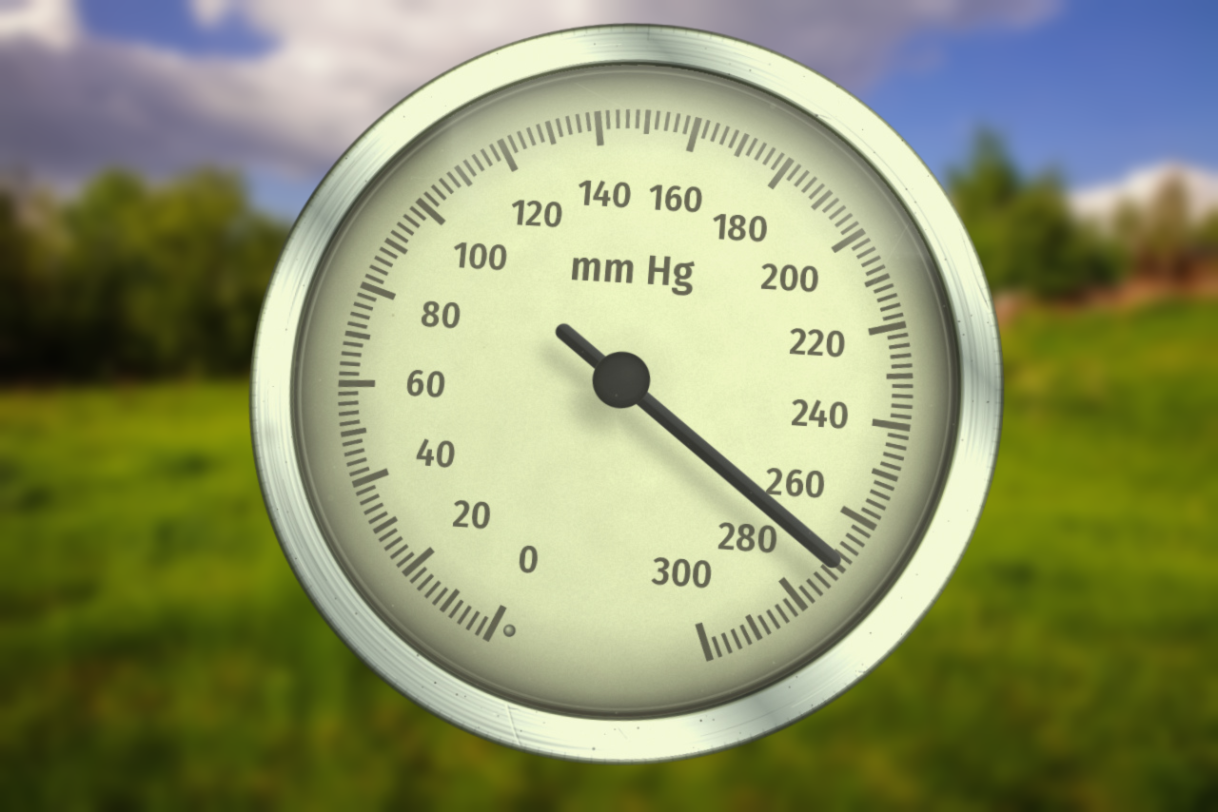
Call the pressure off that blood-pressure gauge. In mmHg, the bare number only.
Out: 270
